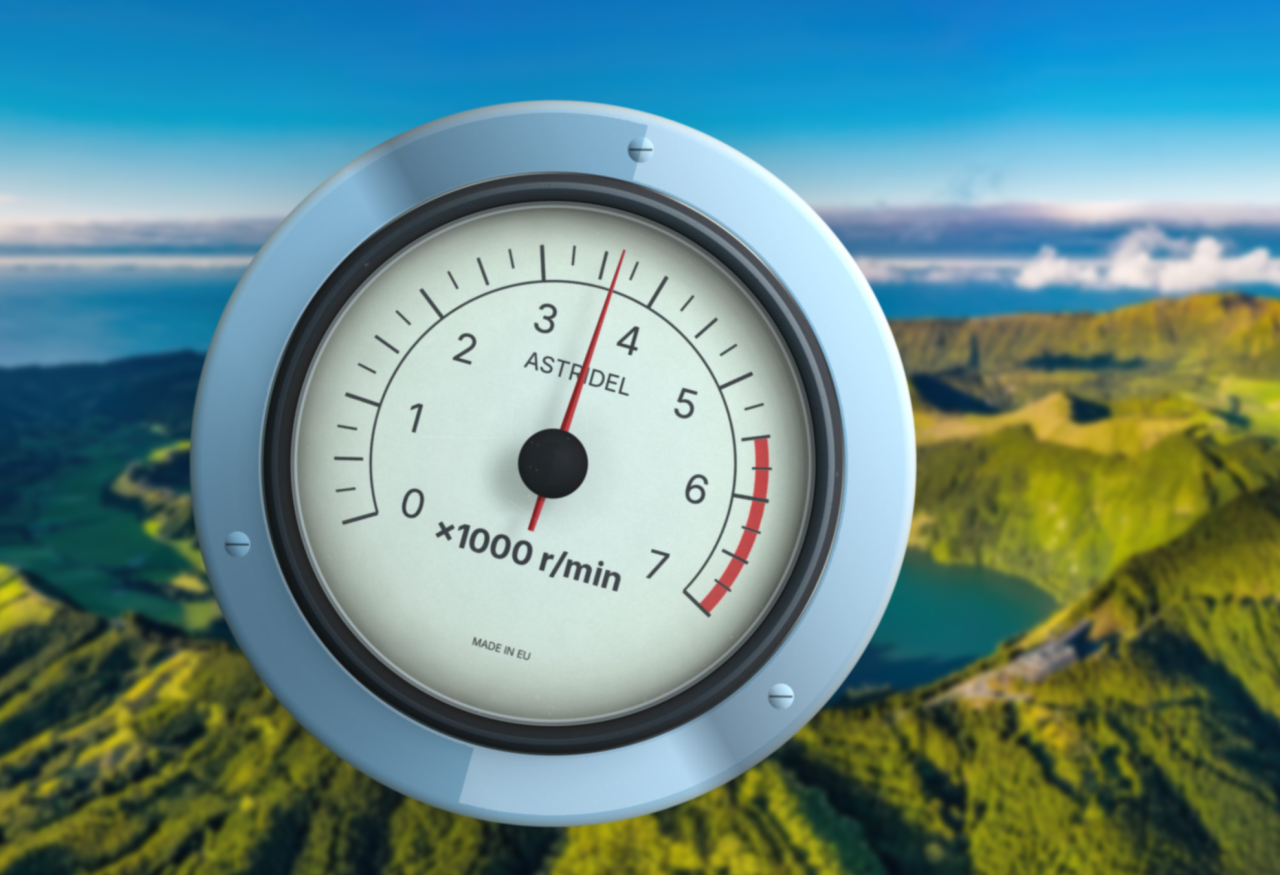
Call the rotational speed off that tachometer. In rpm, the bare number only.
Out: 3625
